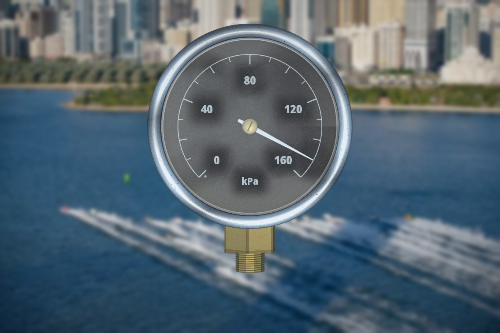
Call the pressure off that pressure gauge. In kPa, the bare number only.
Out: 150
